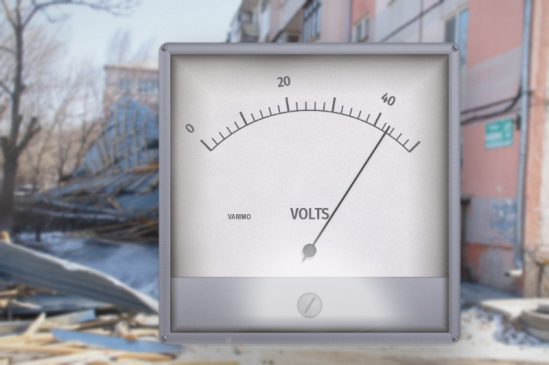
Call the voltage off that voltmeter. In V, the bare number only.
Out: 43
